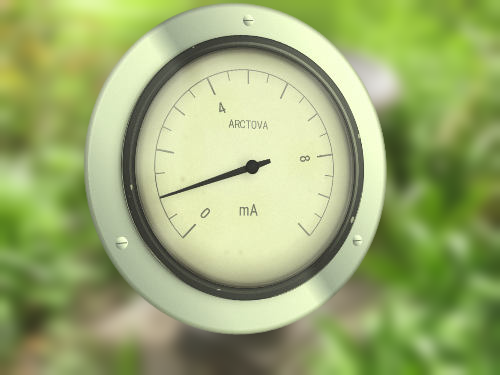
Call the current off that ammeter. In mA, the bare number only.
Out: 1
